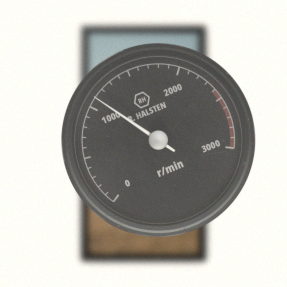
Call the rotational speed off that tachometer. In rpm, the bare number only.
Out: 1100
